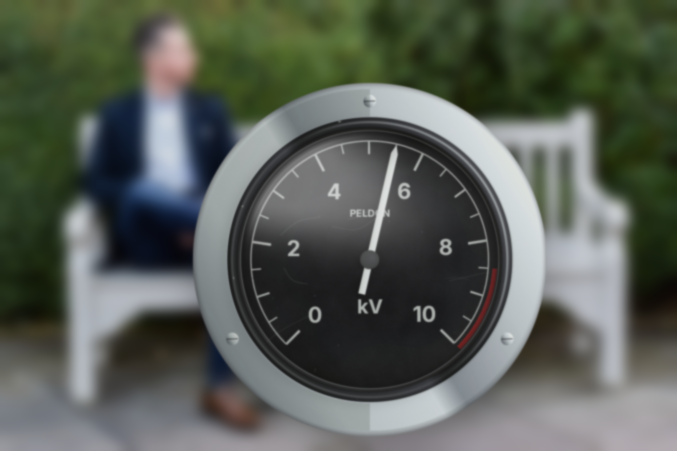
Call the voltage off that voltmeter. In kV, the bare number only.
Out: 5.5
